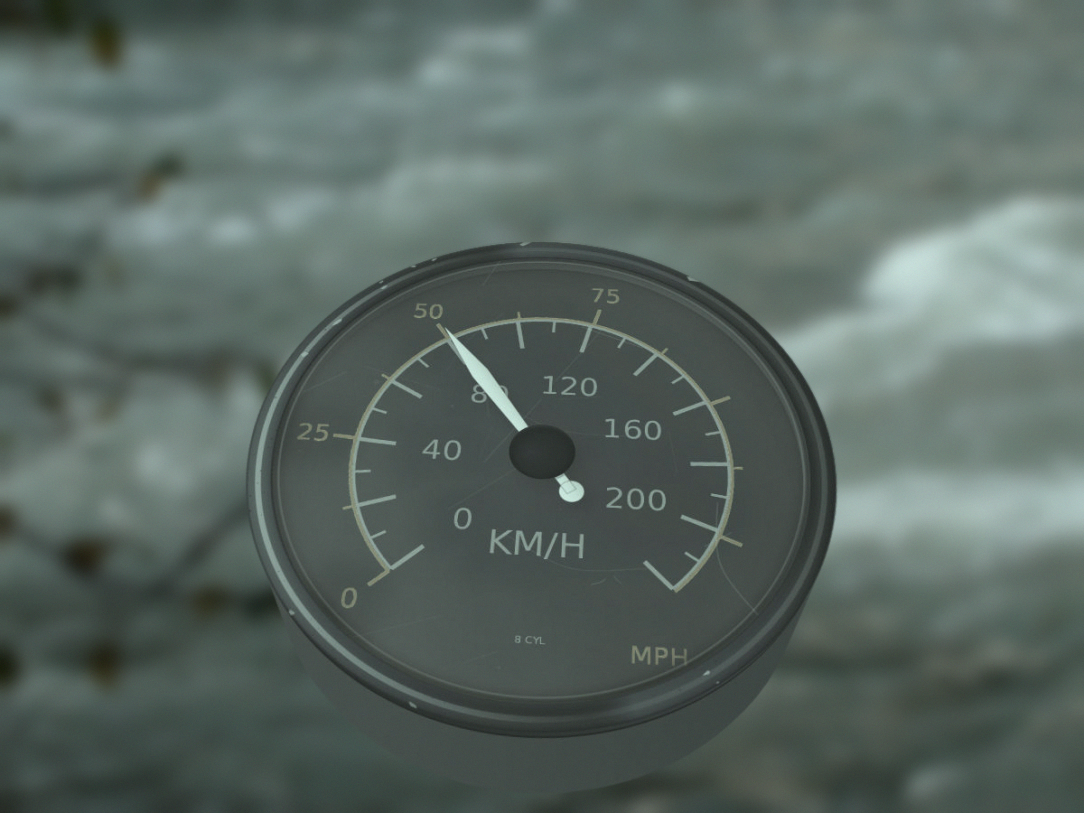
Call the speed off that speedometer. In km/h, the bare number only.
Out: 80
